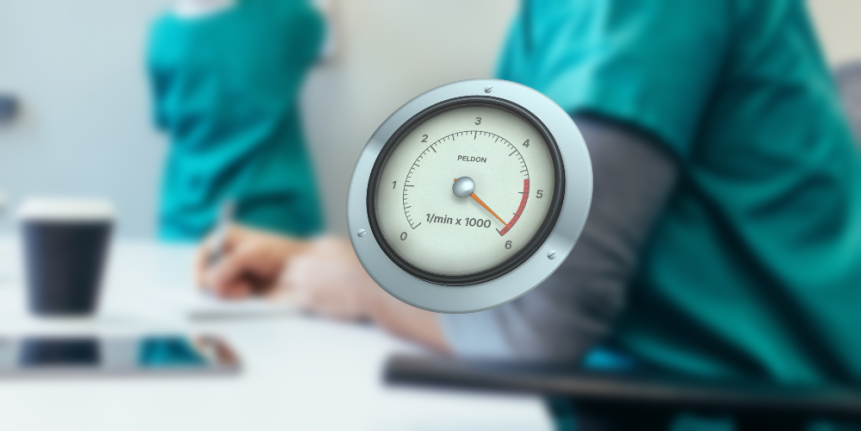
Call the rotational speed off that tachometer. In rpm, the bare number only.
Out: 5800
